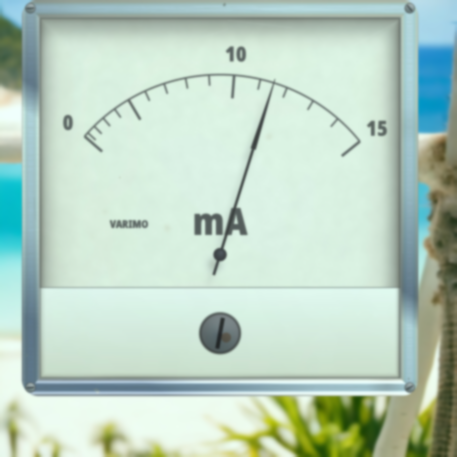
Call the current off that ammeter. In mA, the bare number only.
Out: 11.5
